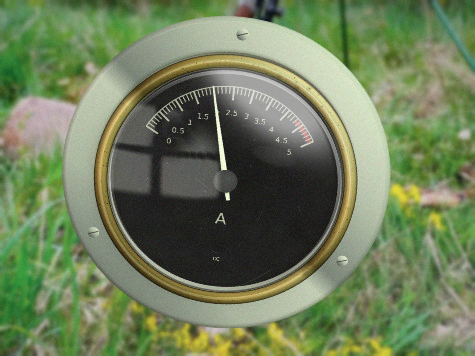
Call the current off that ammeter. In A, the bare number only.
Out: 2
